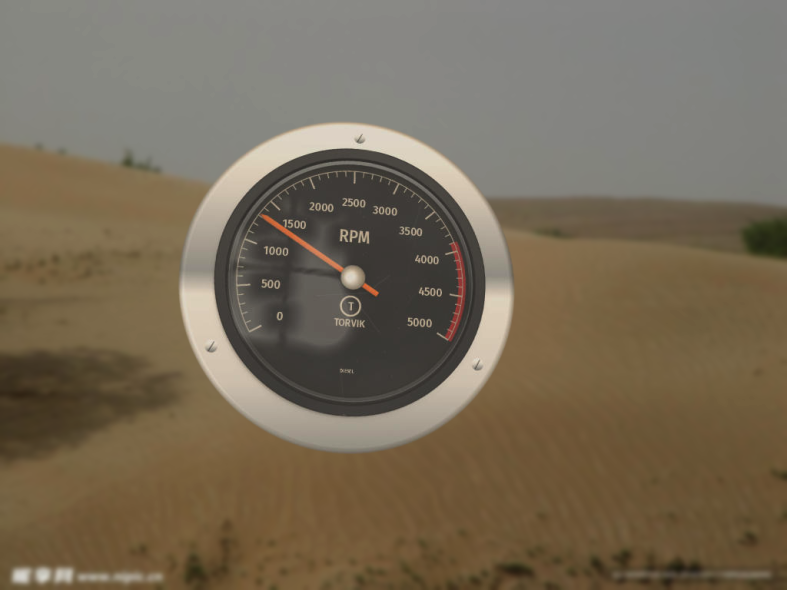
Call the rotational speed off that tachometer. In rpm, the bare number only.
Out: 1300
